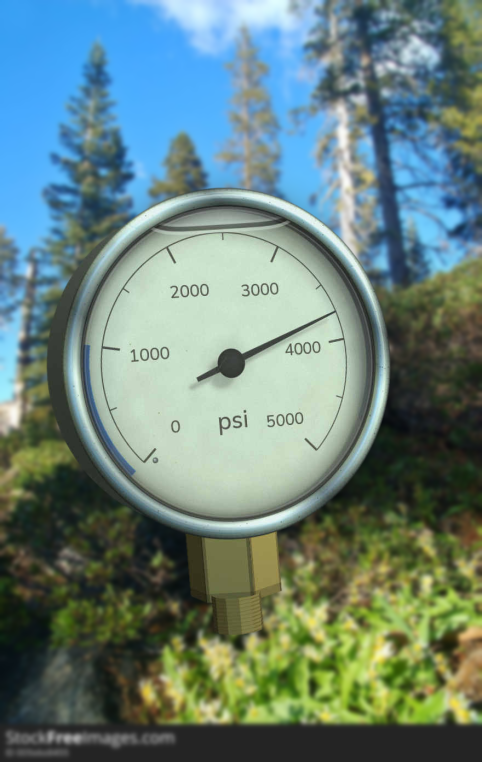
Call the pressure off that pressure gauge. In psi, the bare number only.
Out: 3750
